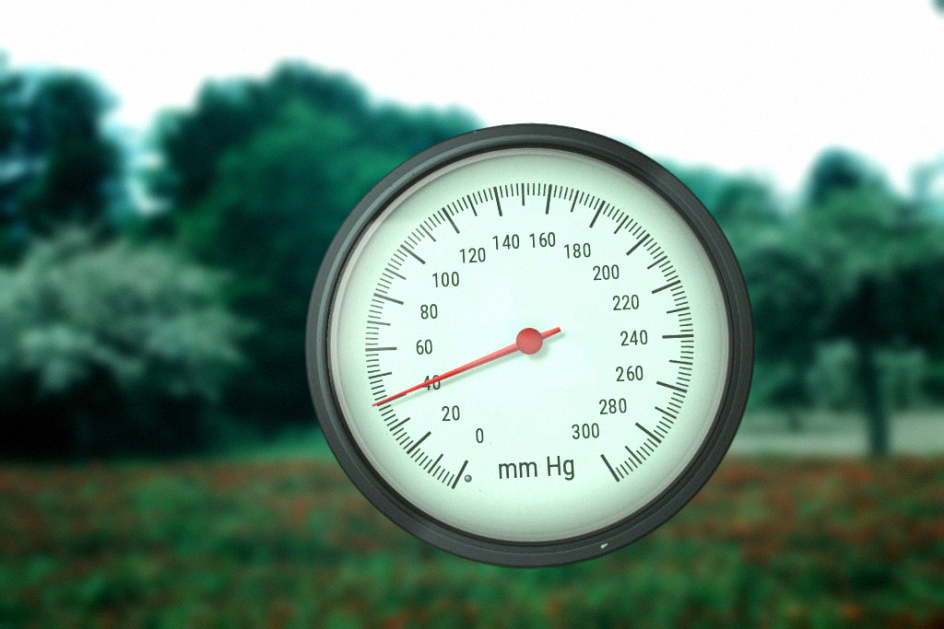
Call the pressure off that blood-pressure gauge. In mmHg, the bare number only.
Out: 40
